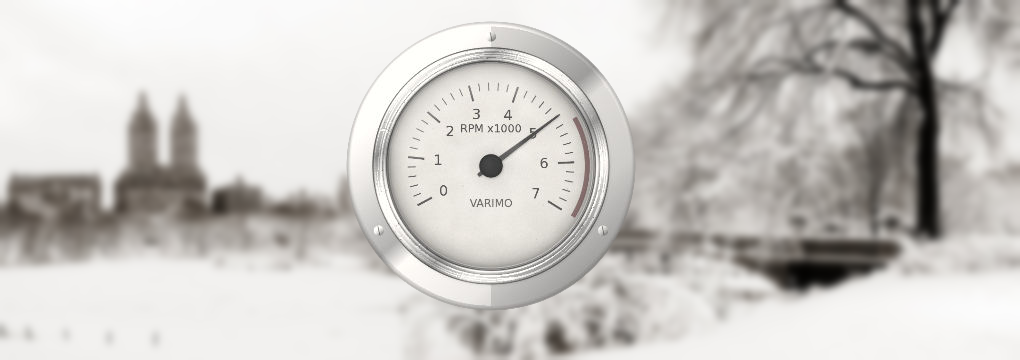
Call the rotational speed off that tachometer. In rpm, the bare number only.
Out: 5000
